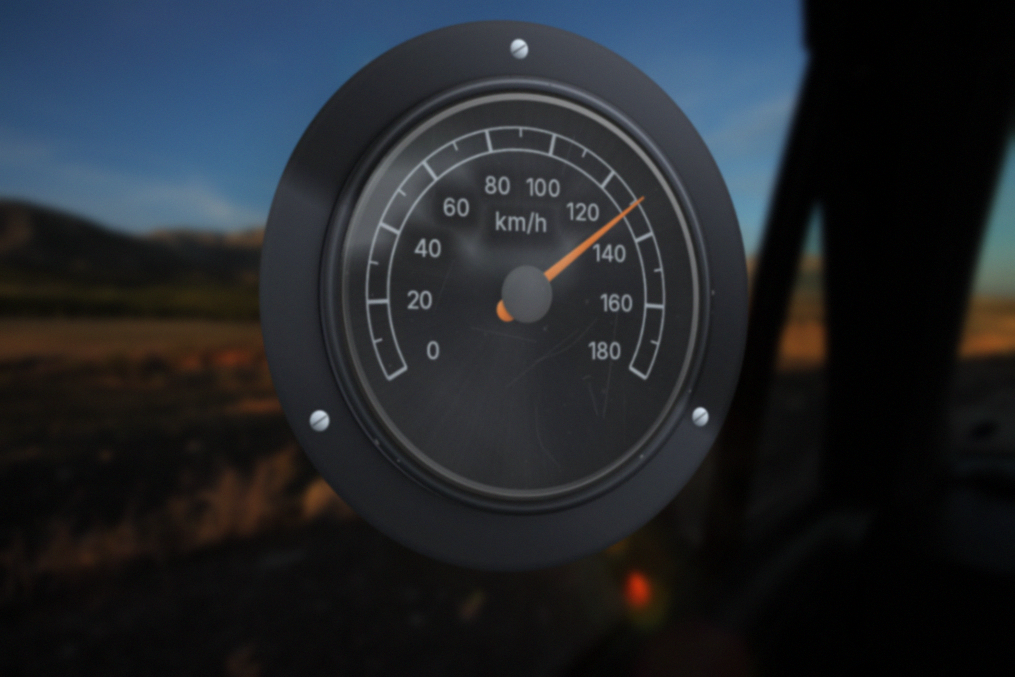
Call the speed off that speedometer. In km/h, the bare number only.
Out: 130
